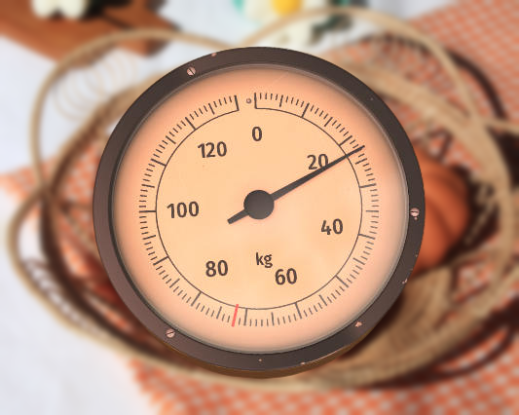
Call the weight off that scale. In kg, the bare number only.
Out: 23
